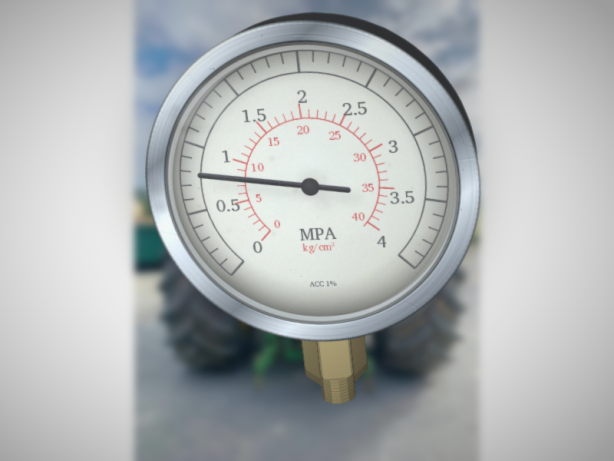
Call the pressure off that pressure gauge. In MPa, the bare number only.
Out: 0.8
